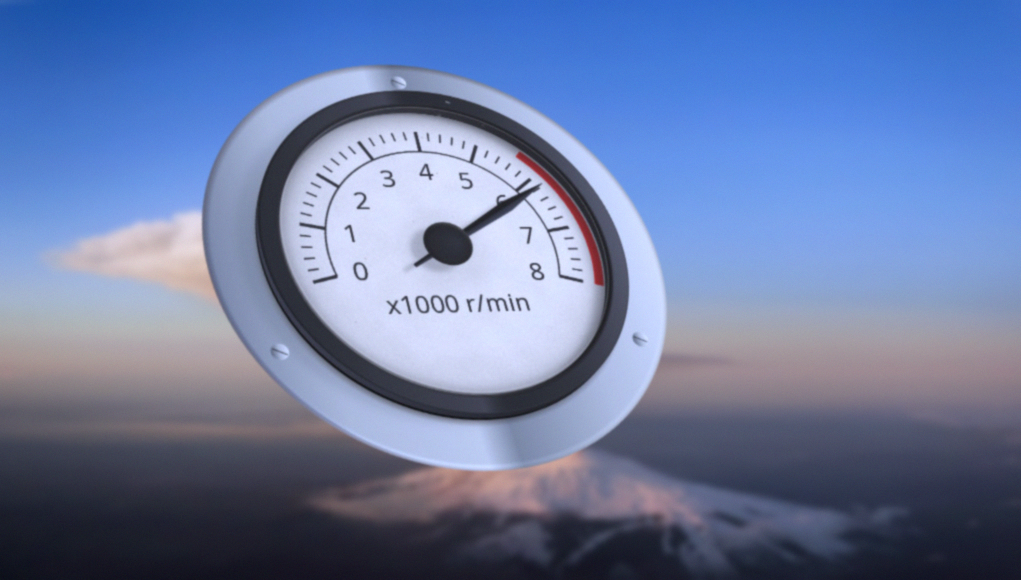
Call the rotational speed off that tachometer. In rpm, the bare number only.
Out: 6200
